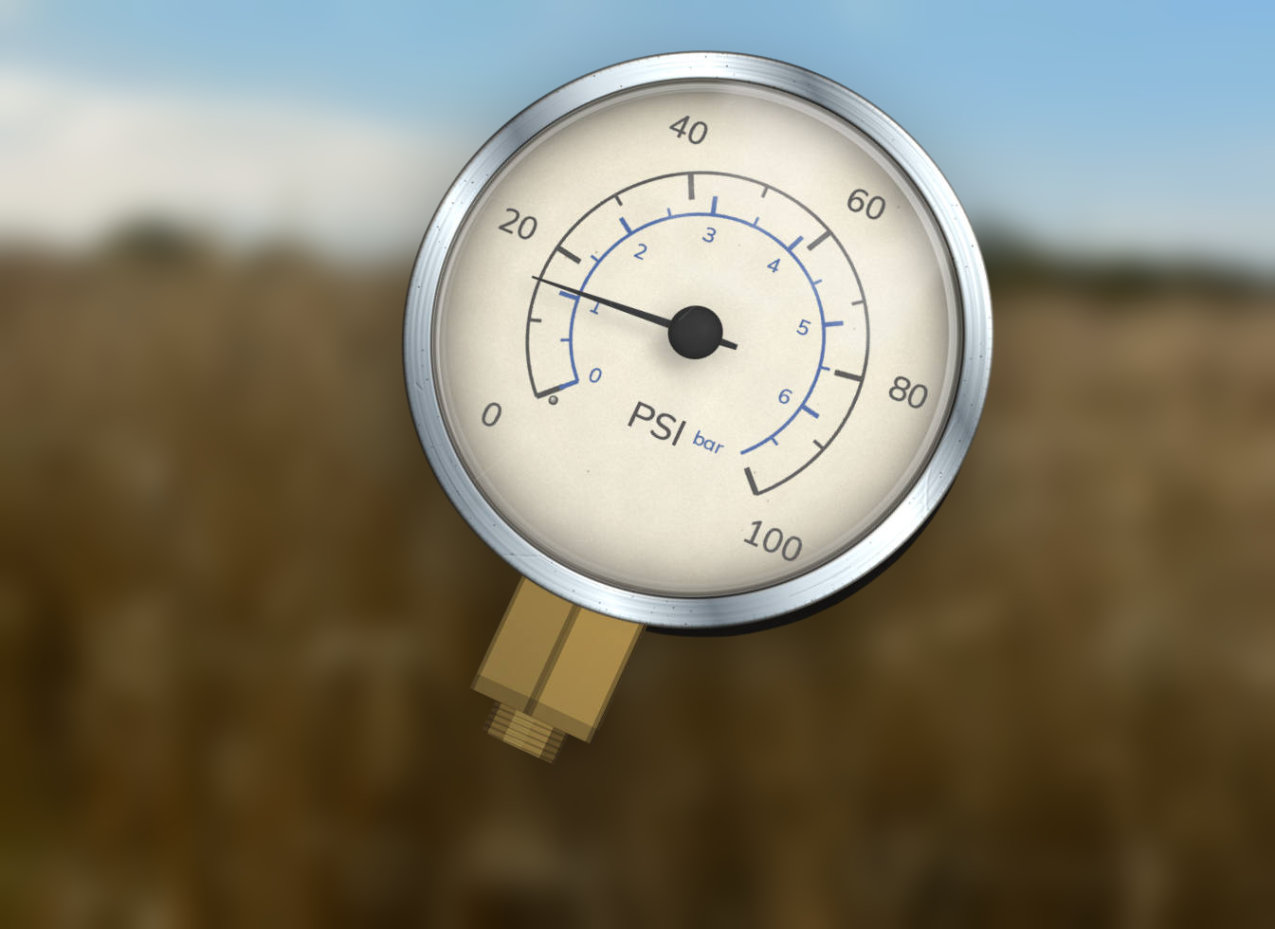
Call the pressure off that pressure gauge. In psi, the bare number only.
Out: 15
